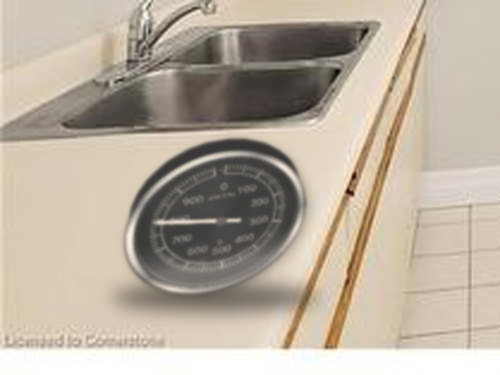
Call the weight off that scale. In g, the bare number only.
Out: 800
